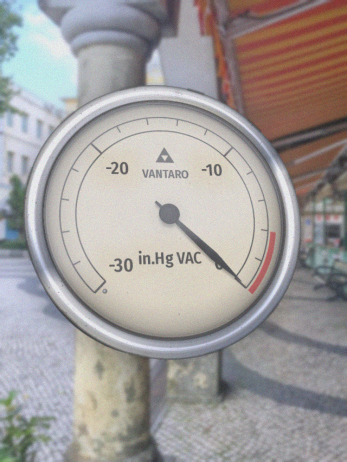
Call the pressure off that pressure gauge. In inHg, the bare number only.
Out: 0
